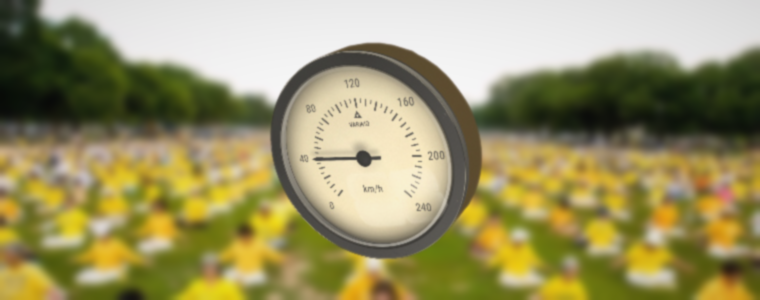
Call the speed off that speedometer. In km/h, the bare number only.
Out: 40
